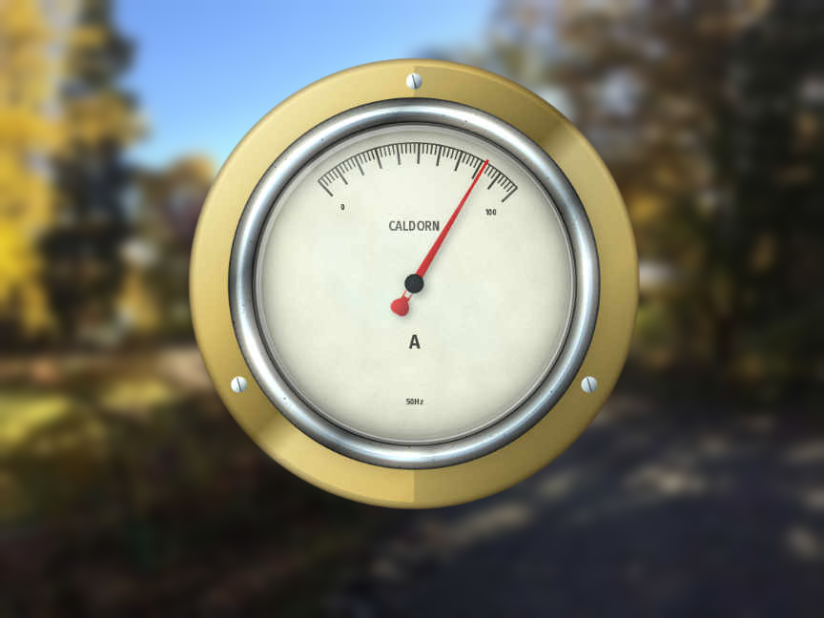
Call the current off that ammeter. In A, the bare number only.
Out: 82
